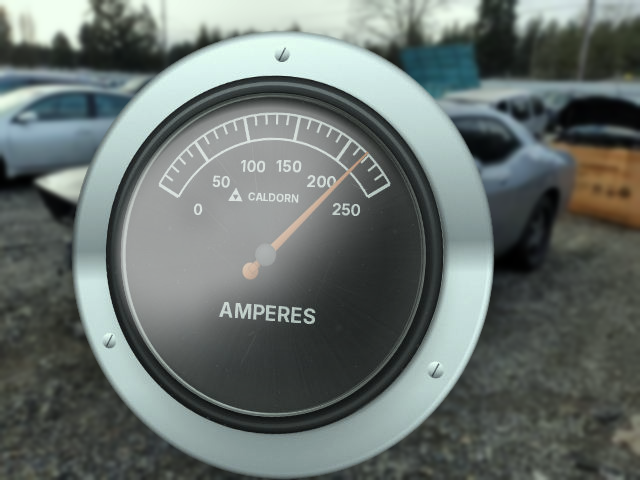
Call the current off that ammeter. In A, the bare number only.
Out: 220
